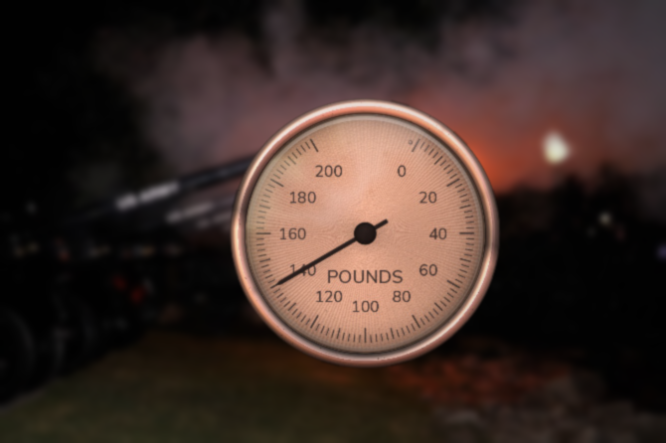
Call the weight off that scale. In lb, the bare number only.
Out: 140
